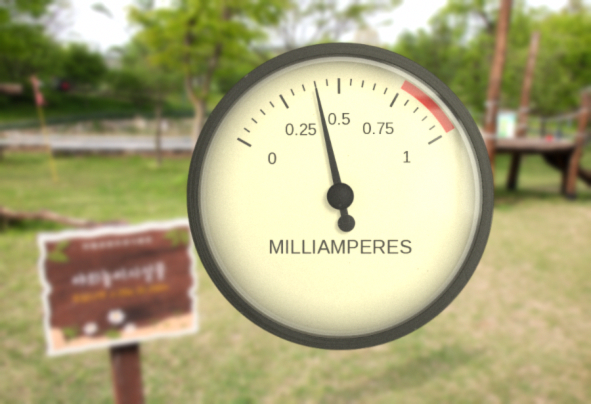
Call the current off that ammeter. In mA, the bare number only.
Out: 0.4
